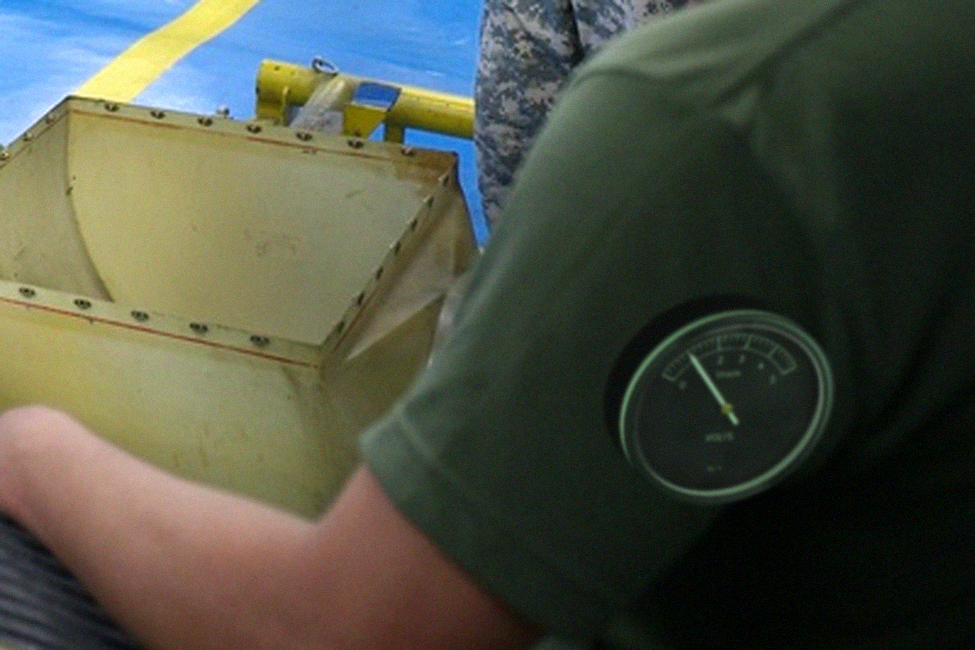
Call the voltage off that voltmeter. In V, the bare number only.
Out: 1
